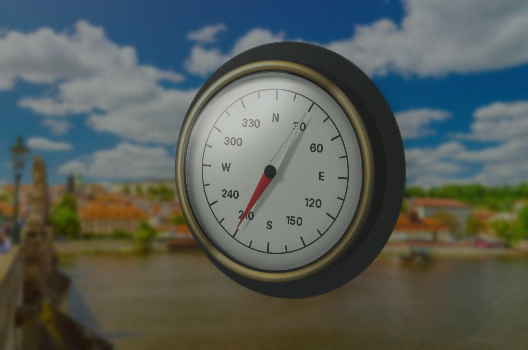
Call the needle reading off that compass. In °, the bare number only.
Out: 210
